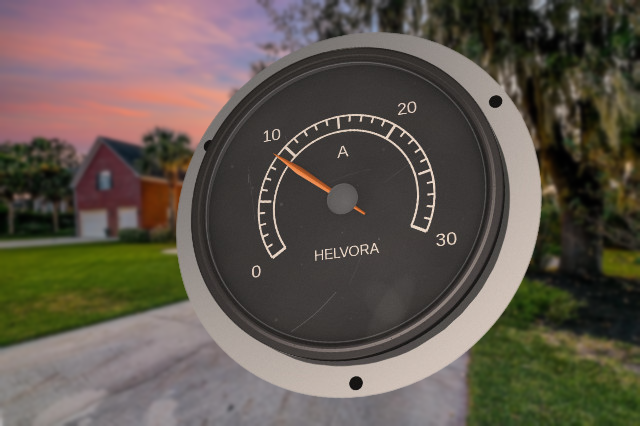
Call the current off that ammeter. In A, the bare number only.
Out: 9
